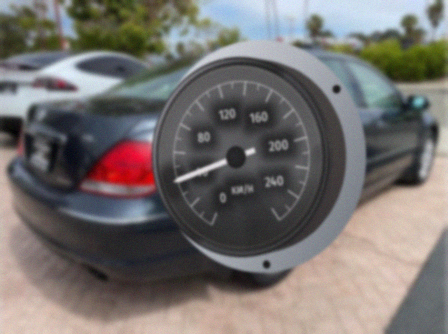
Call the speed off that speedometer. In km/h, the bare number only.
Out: 40
